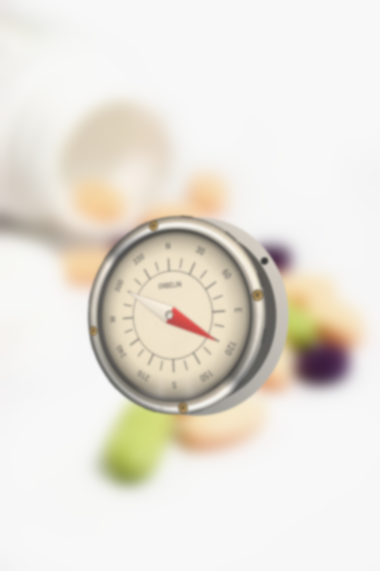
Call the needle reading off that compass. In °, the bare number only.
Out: 120
